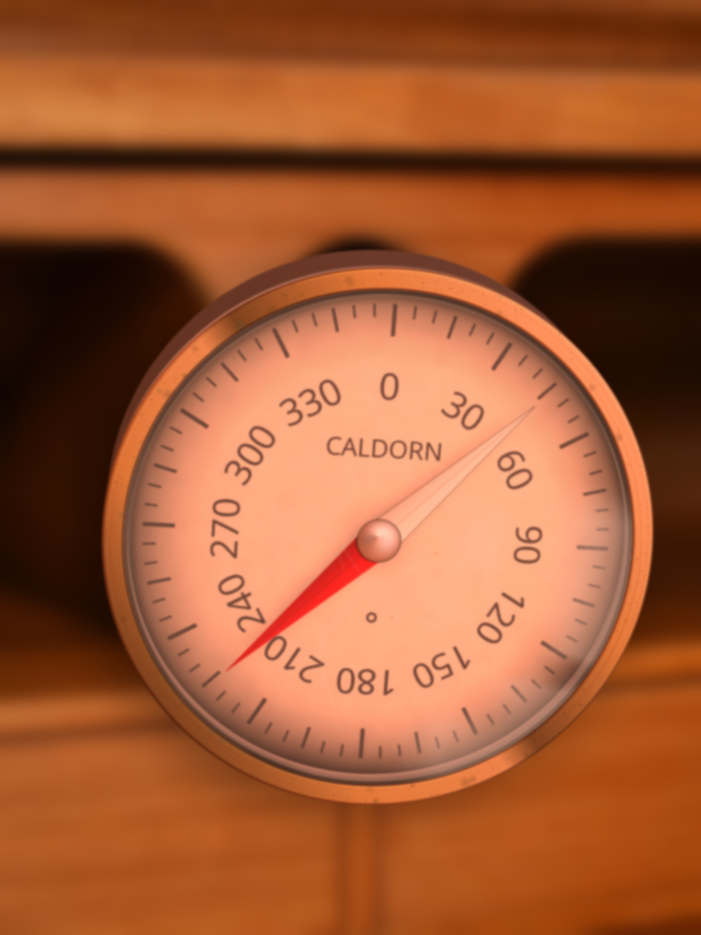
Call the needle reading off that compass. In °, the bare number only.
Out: 225
